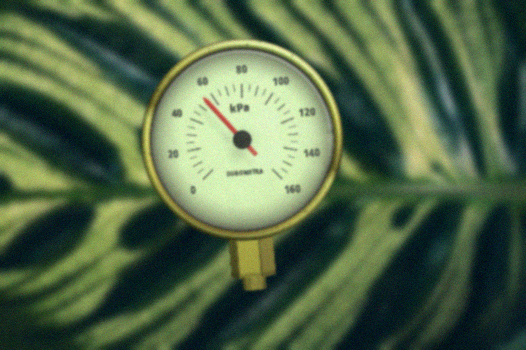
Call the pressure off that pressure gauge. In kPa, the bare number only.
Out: 55
